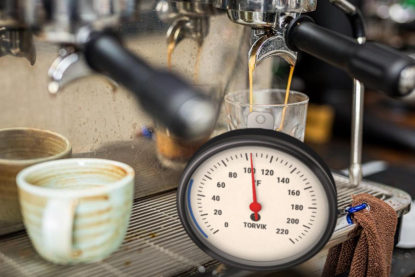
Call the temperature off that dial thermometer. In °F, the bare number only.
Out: 104
